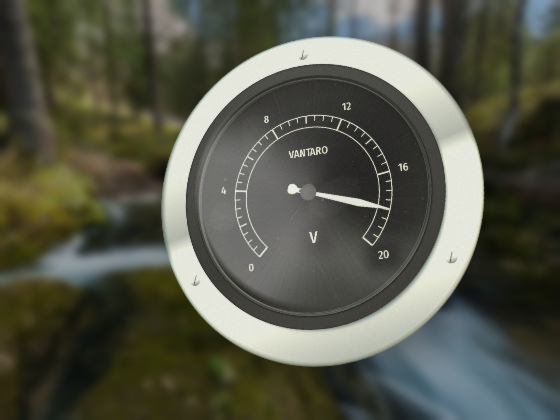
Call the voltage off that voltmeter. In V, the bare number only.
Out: 18
